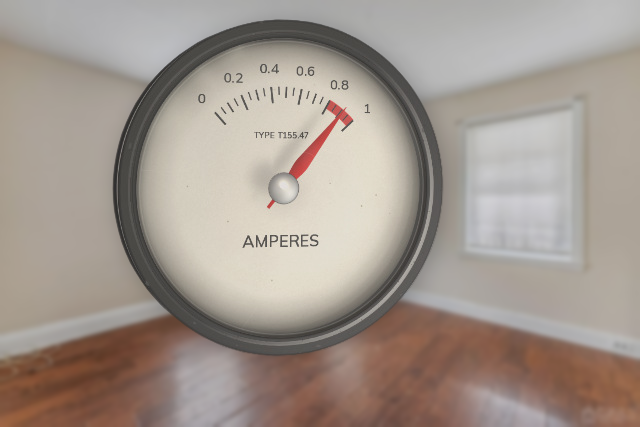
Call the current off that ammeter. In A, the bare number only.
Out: 0.9
